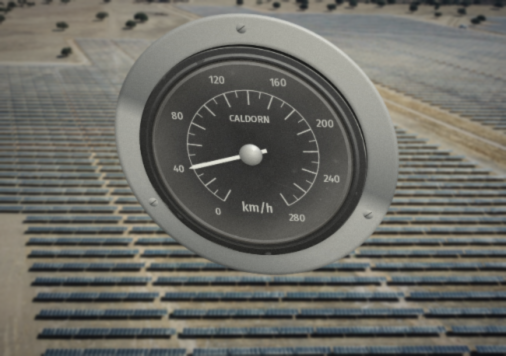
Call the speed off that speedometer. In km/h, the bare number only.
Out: 40
